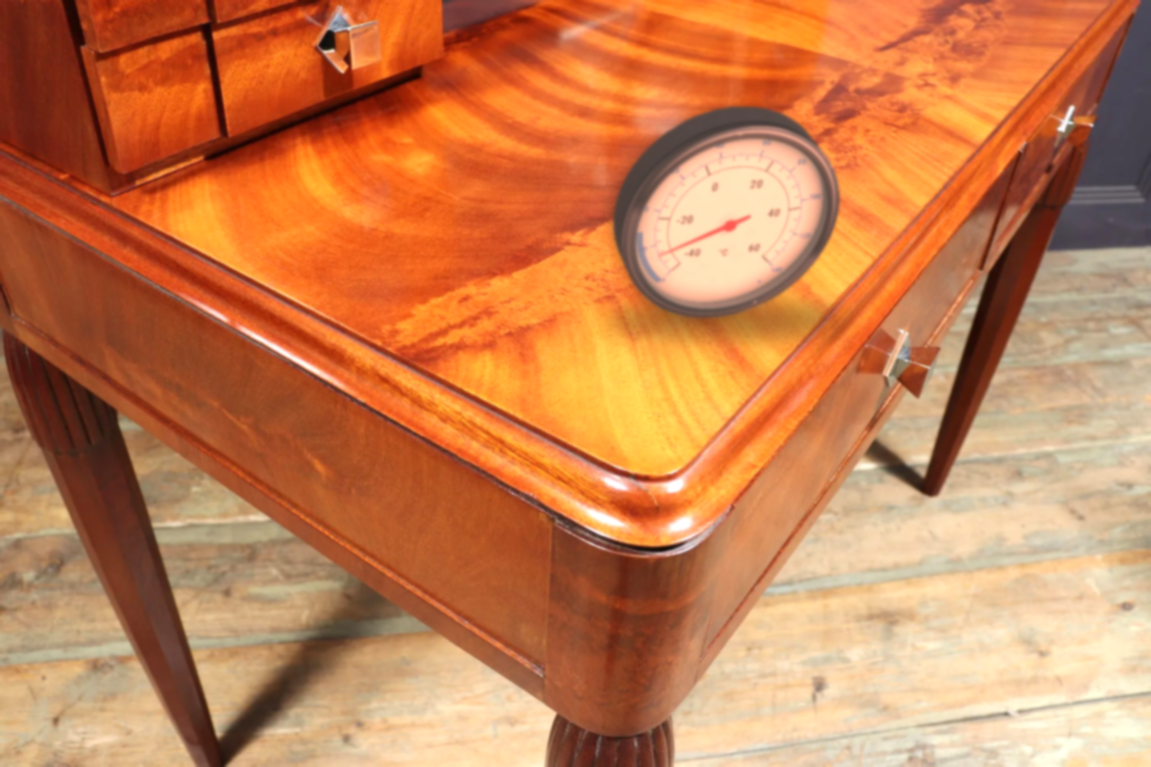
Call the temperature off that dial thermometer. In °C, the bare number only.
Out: -32
